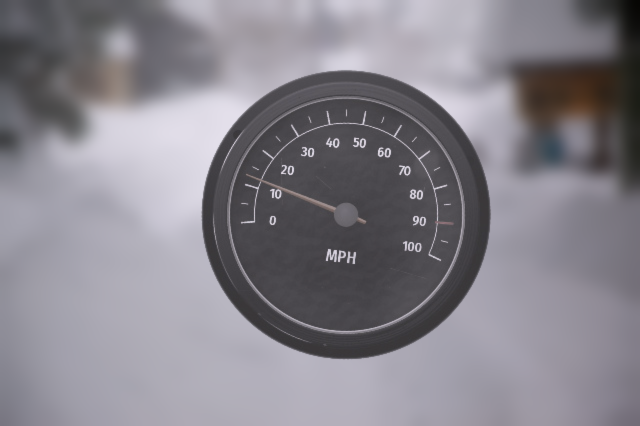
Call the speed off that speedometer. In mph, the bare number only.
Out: 12.5
